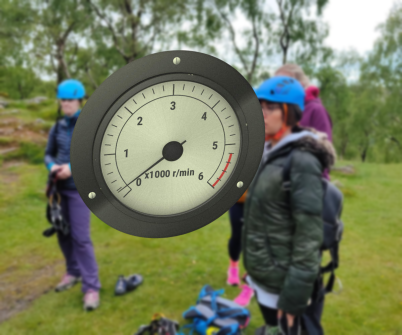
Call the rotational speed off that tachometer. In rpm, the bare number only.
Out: 200
